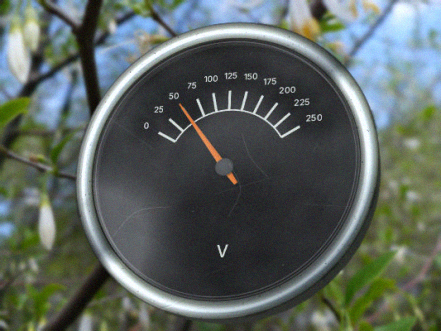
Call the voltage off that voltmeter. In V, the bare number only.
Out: 50
